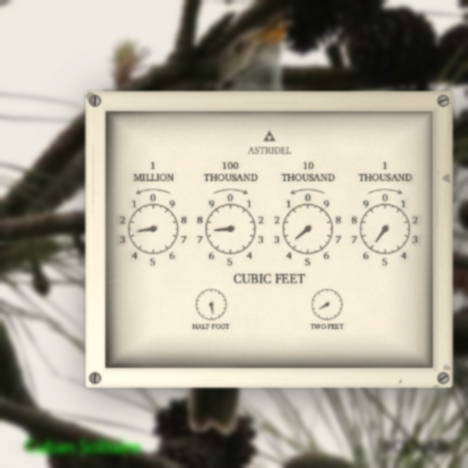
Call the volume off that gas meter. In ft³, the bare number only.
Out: 273600
